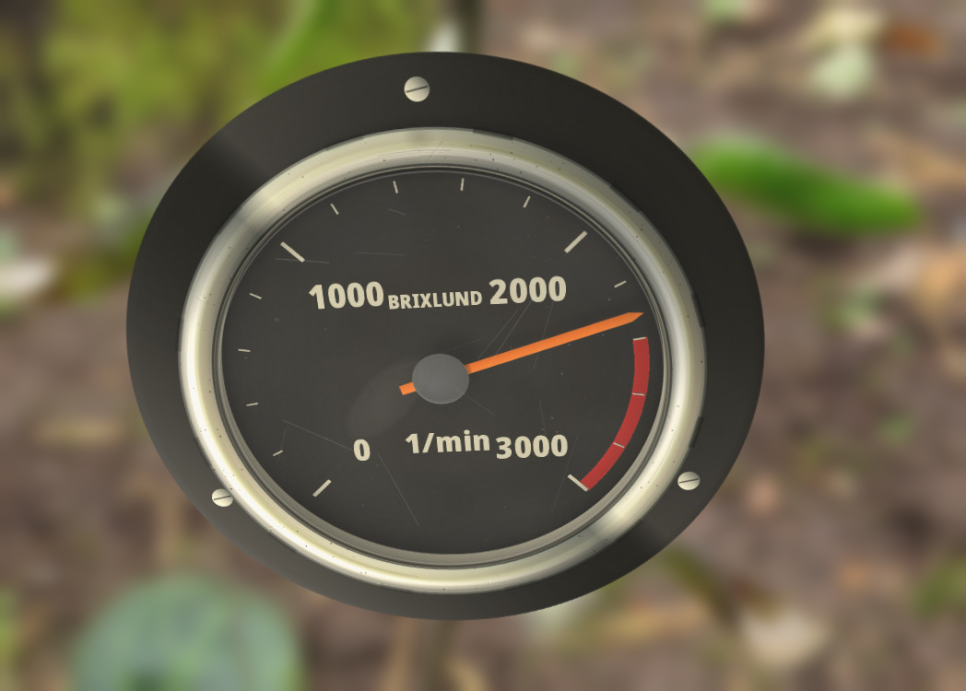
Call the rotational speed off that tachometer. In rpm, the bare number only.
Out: 2300
